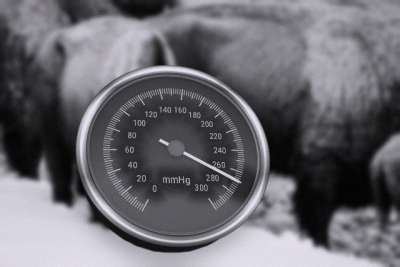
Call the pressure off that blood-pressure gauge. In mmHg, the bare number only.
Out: 270
